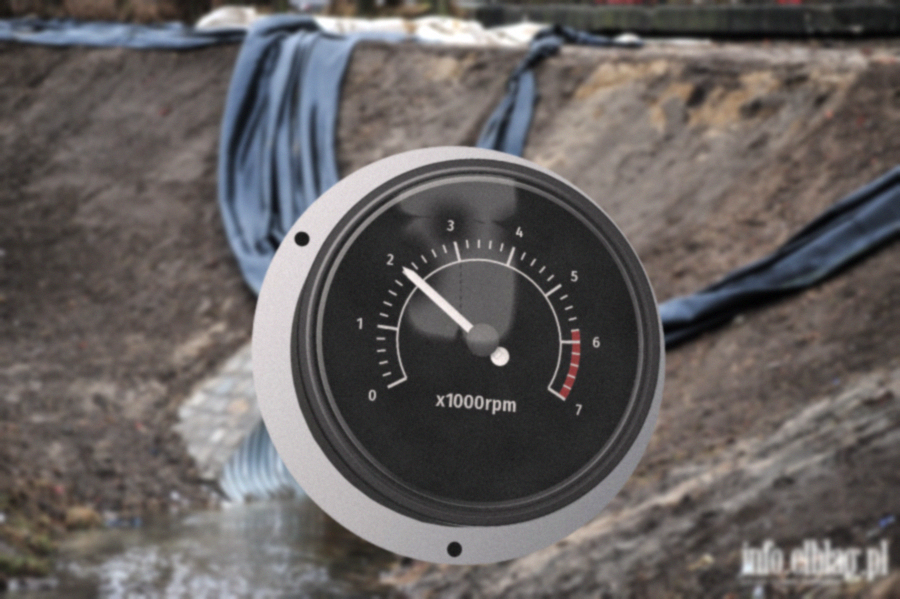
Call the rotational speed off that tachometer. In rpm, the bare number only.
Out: 2000
